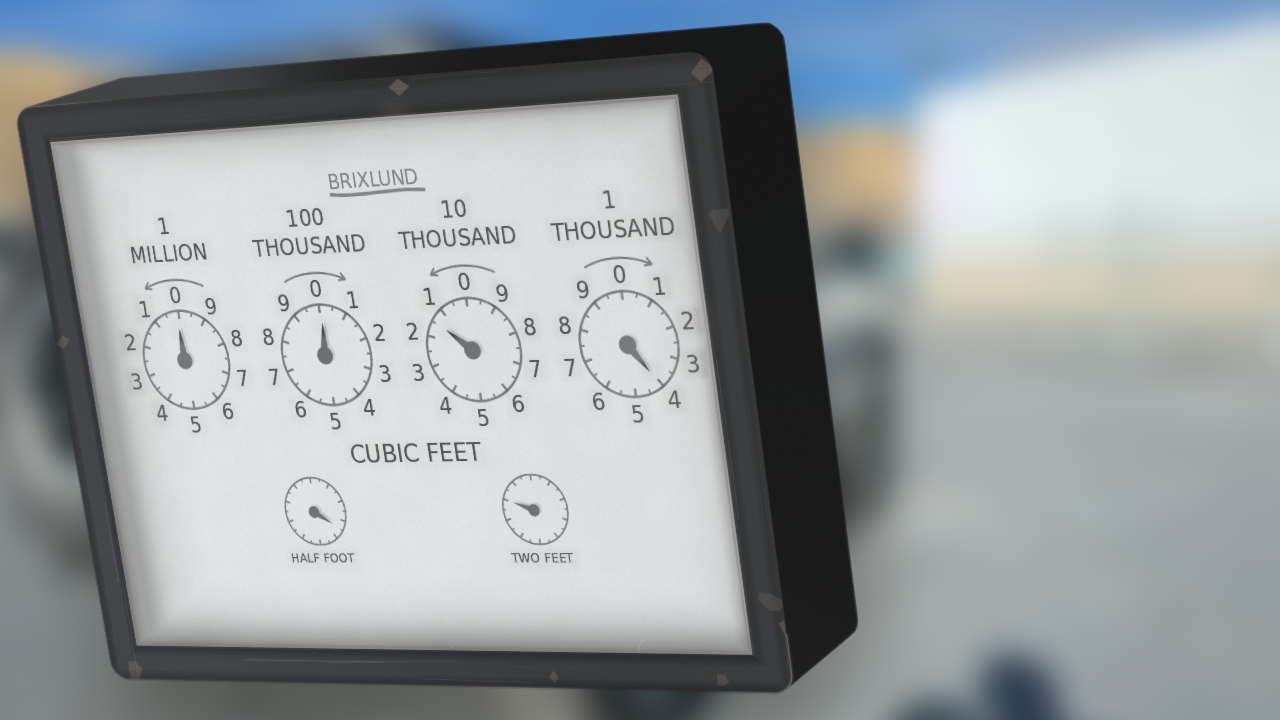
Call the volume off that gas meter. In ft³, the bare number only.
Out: 1400
